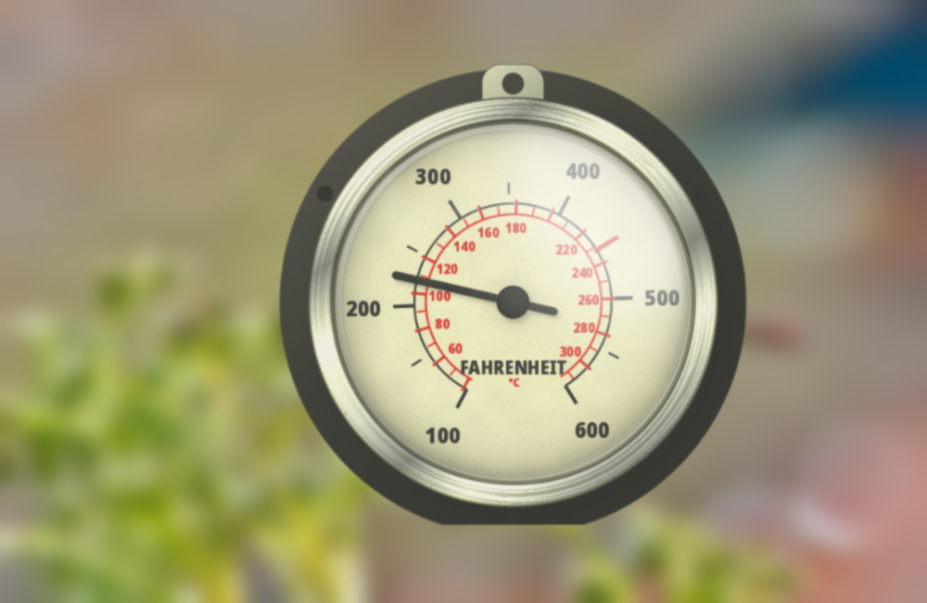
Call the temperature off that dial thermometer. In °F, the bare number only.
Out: 225
